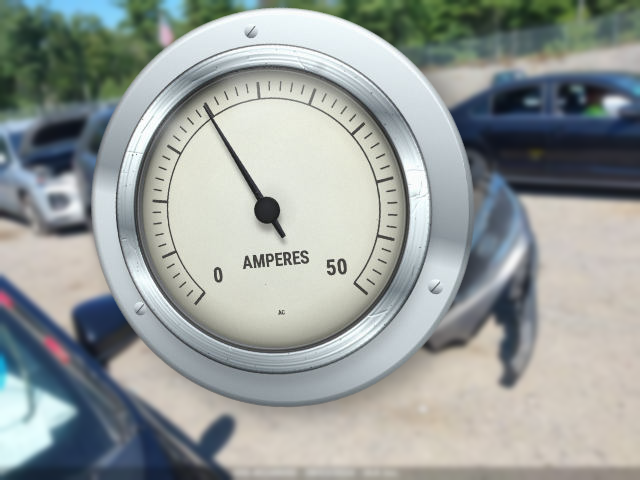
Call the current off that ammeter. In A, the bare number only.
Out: 20
